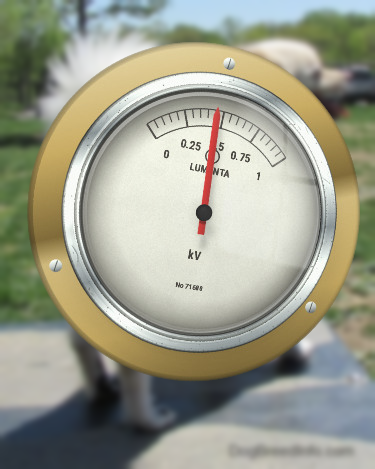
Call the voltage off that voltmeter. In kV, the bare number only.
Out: 0.45
